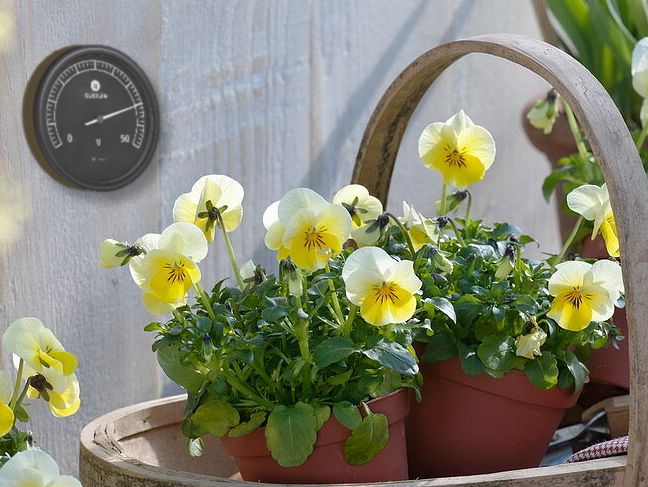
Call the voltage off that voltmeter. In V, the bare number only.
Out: 40
